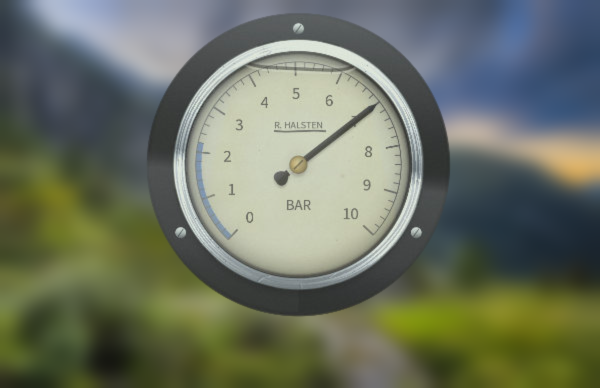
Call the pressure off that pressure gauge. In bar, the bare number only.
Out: 7
